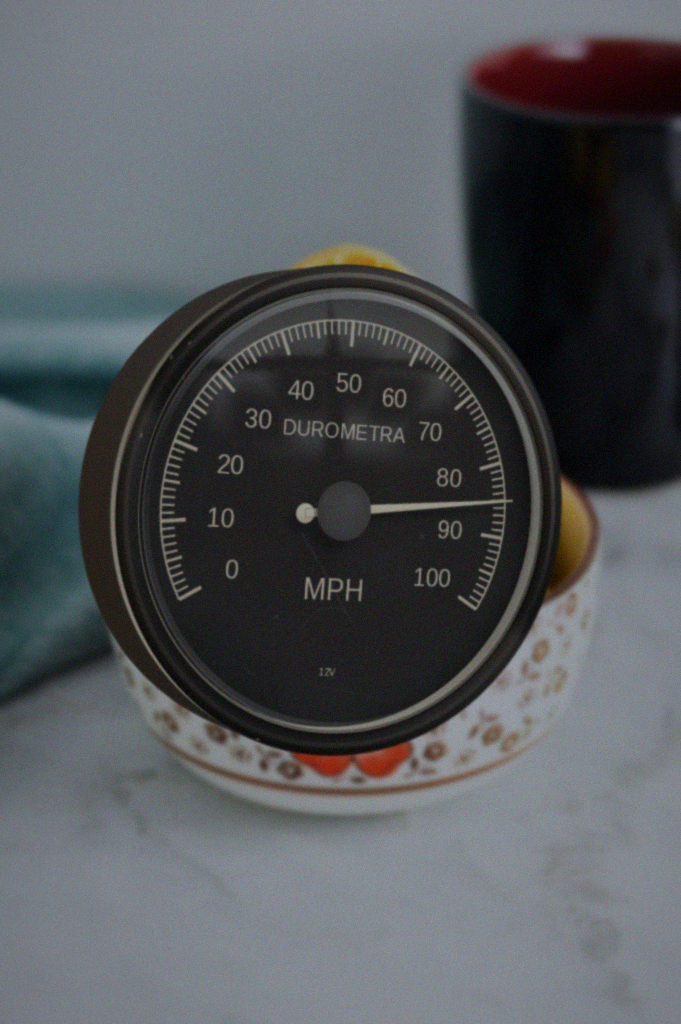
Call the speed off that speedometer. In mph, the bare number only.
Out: 85
